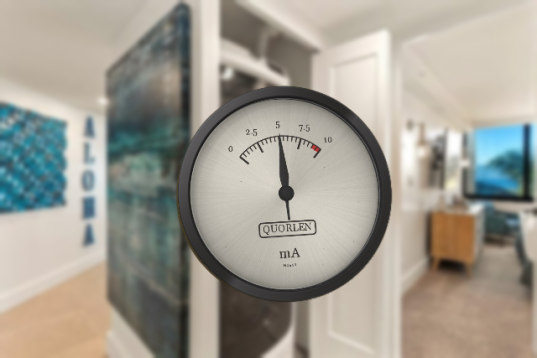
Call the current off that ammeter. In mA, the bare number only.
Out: 5
